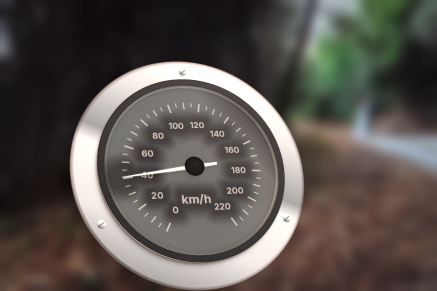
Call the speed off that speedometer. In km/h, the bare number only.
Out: 40
